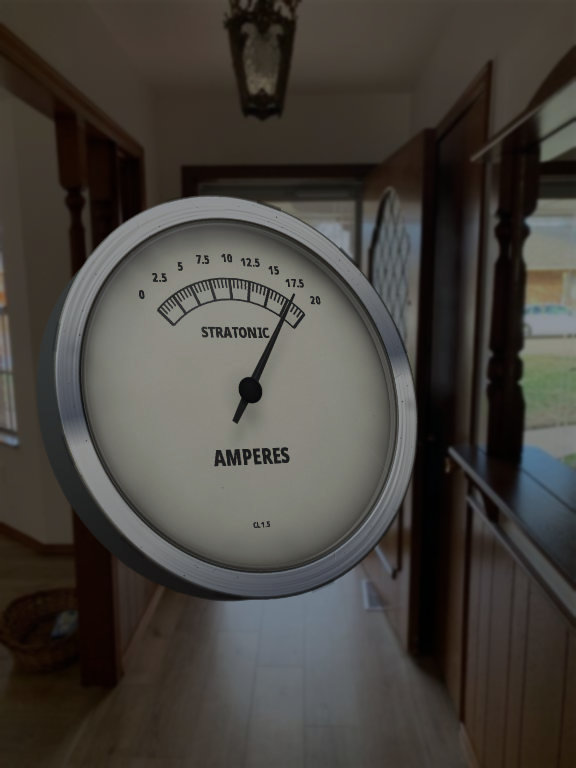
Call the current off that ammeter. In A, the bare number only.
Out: 17.5
